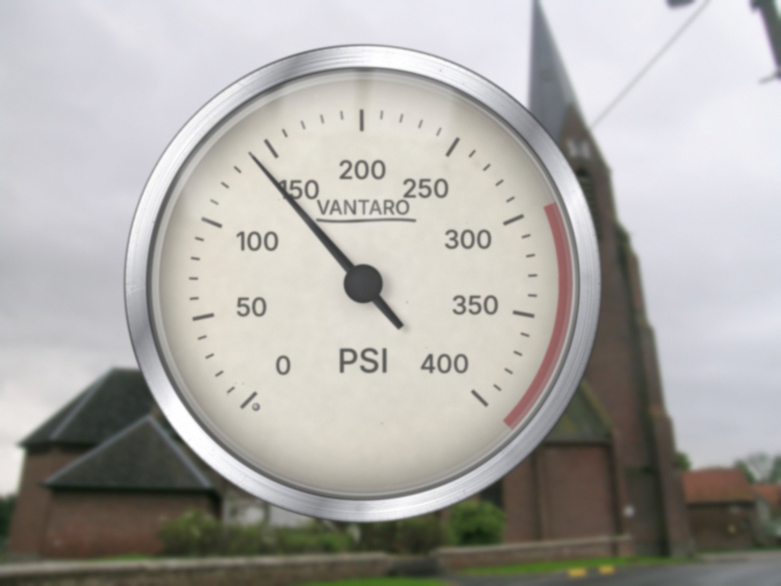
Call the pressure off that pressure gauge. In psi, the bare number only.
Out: 140
